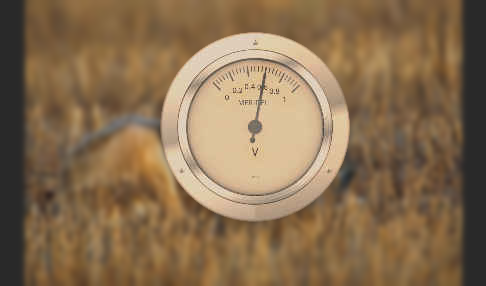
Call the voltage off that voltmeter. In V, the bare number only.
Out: 0.6
